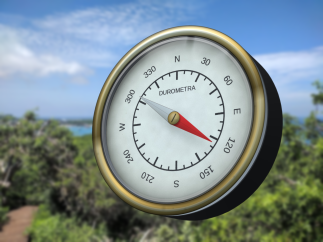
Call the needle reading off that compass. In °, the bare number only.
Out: 125
